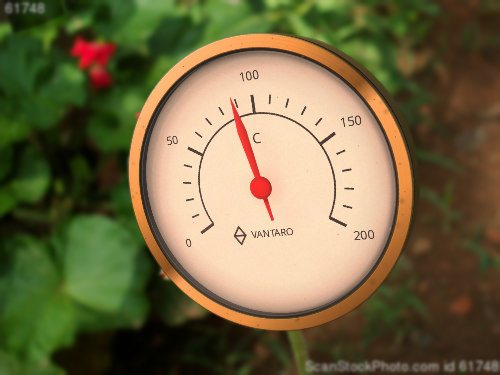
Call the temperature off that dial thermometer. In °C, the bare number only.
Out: 90
